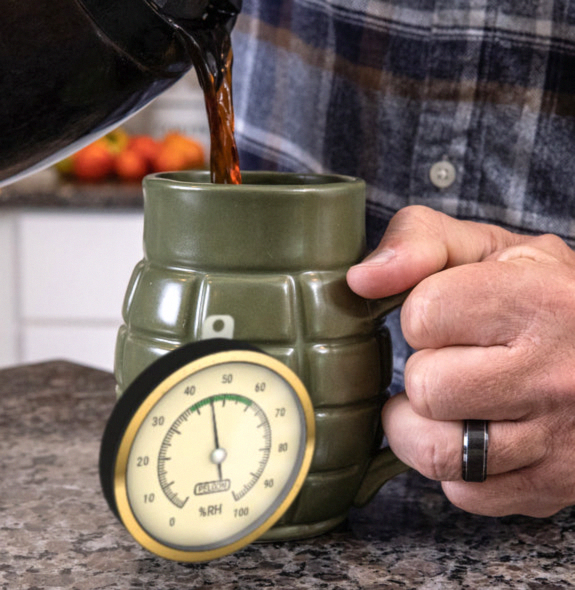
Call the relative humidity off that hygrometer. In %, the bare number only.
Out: 45
